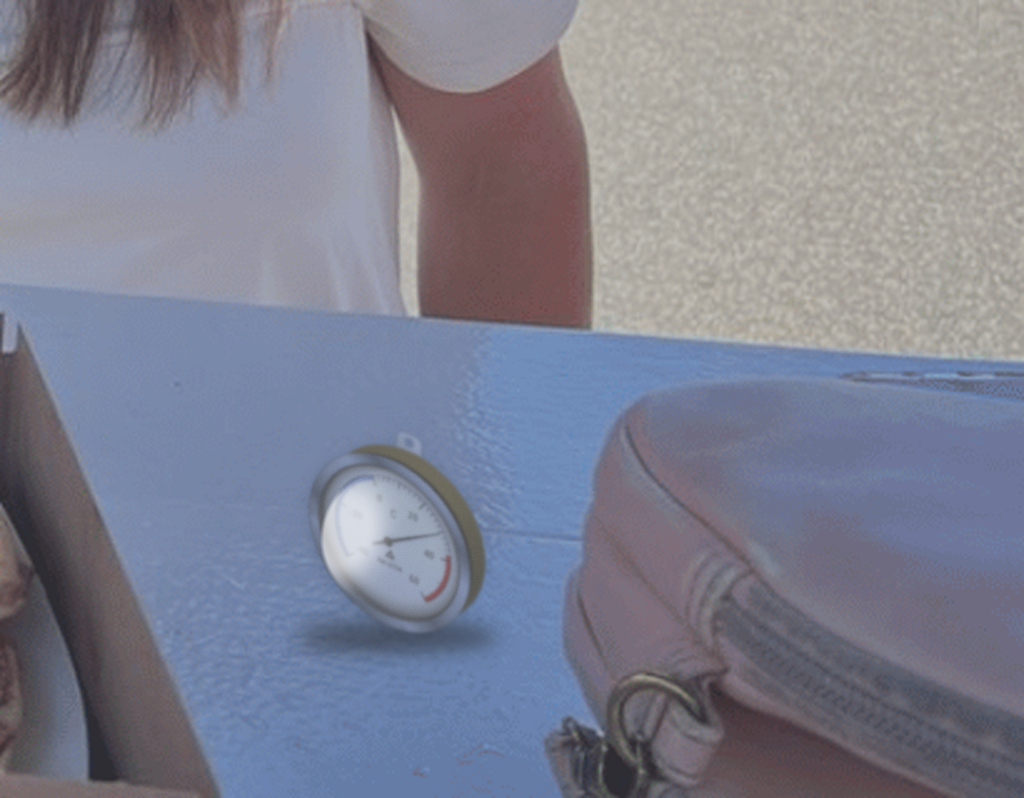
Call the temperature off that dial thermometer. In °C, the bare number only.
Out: 30
